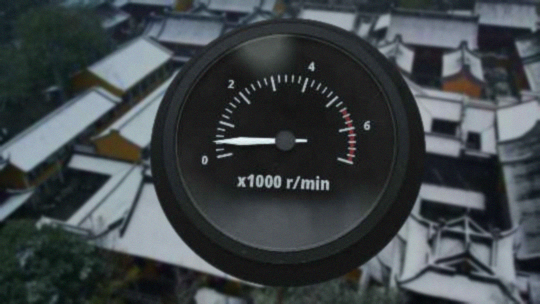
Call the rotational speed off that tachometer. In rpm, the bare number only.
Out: 400
